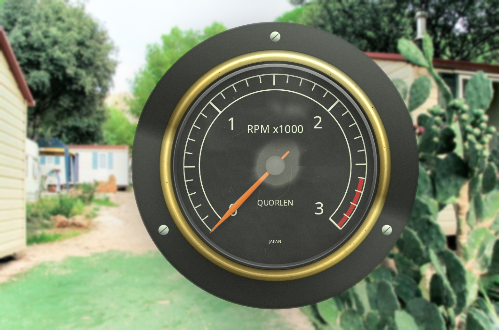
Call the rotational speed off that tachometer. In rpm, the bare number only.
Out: 0
